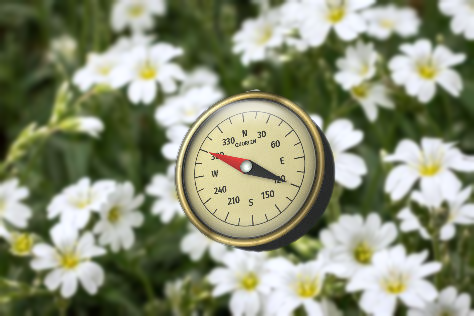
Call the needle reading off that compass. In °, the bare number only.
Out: 300
